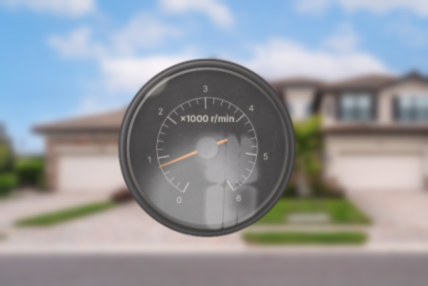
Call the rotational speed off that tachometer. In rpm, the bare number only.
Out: 800
